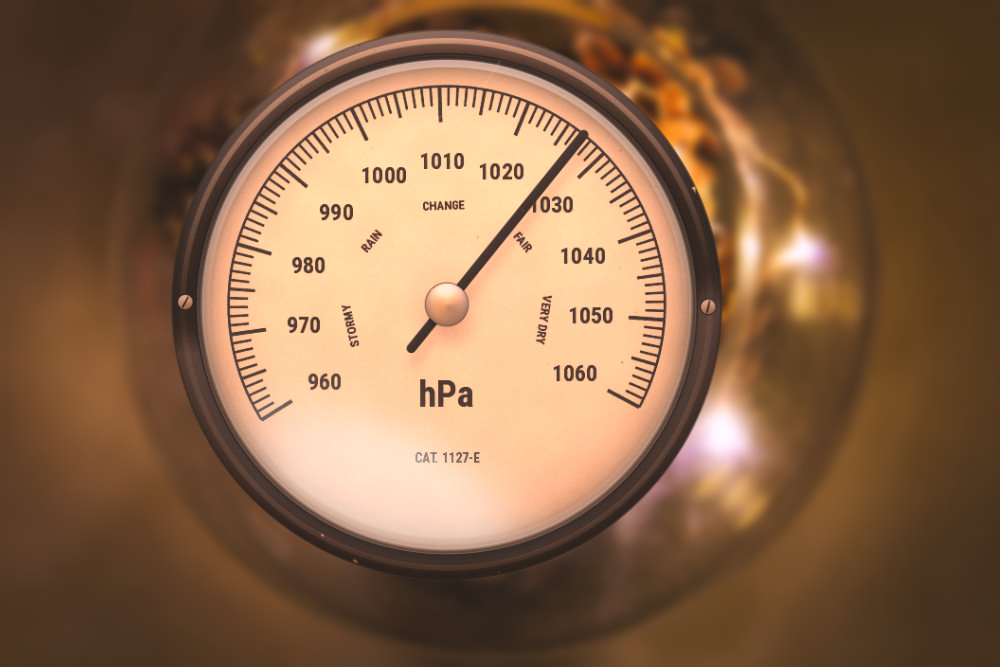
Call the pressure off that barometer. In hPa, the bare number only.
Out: 1027
